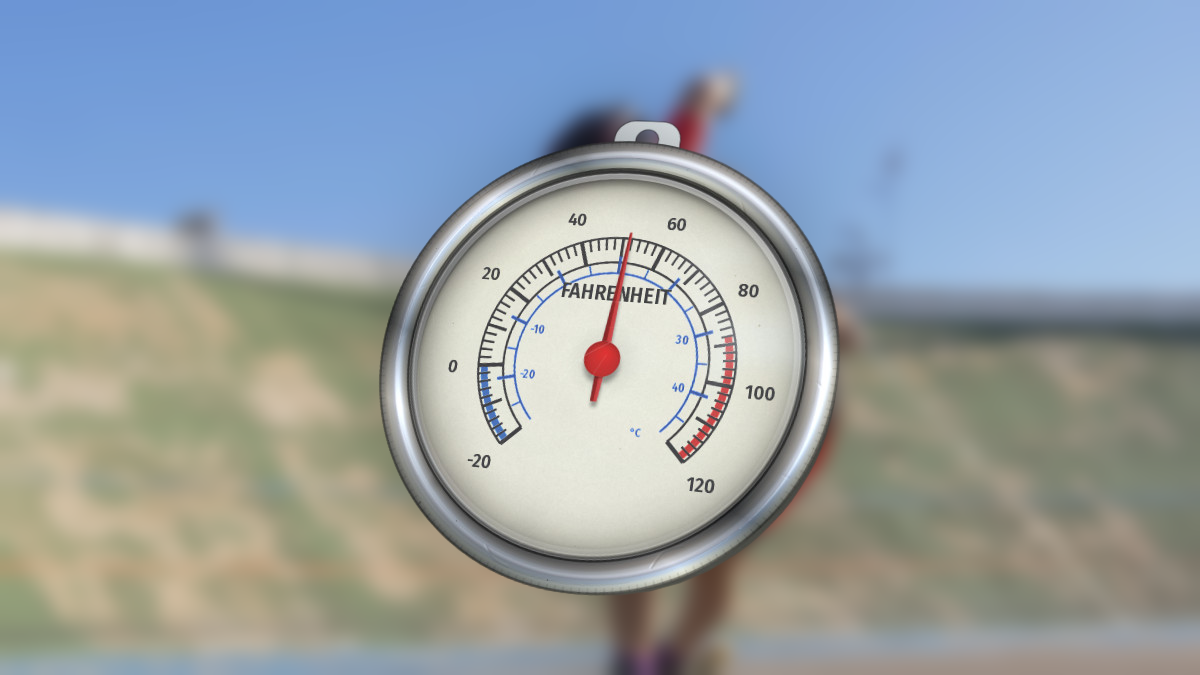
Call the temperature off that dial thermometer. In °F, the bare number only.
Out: 52
